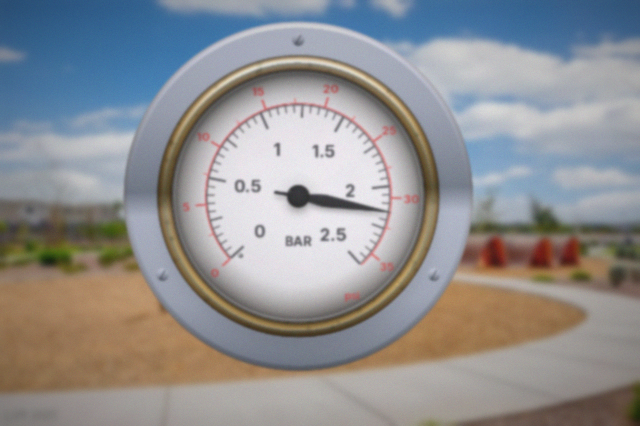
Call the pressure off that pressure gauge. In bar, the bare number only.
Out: 2.15
